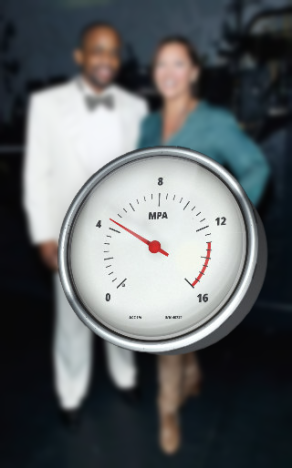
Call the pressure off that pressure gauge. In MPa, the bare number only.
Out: 4.5
